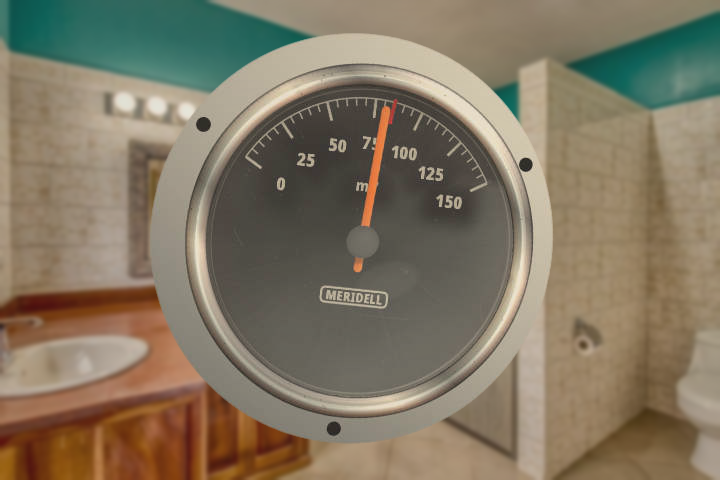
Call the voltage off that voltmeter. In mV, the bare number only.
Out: 80
